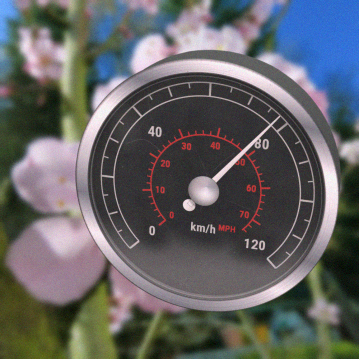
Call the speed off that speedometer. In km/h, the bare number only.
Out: 77.5
